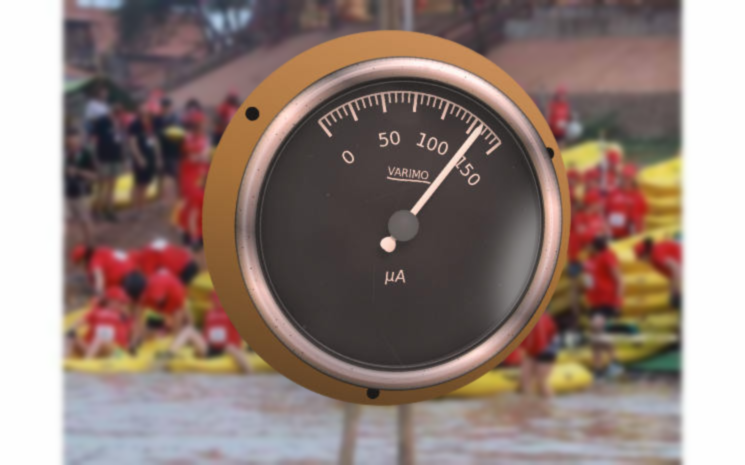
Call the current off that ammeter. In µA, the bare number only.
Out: 130
